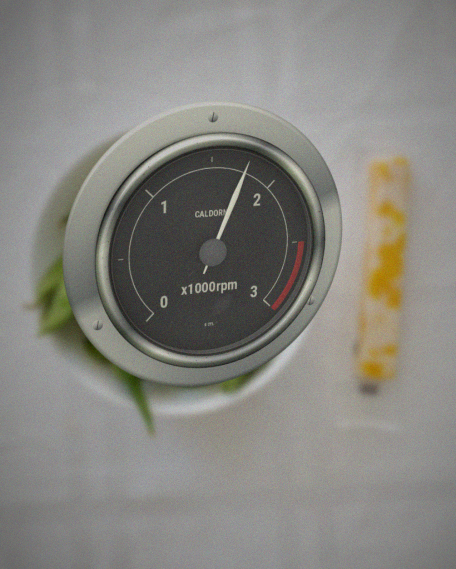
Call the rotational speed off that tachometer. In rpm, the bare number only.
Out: 1750
